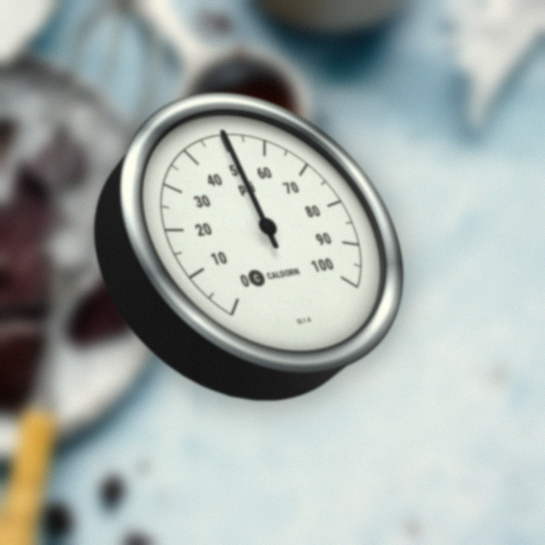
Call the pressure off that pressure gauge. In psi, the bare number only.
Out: 50
